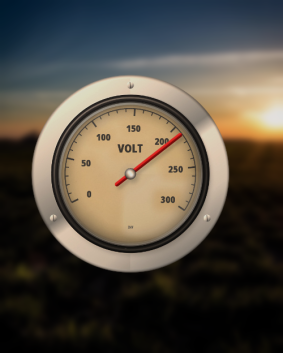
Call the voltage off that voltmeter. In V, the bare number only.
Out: 210
